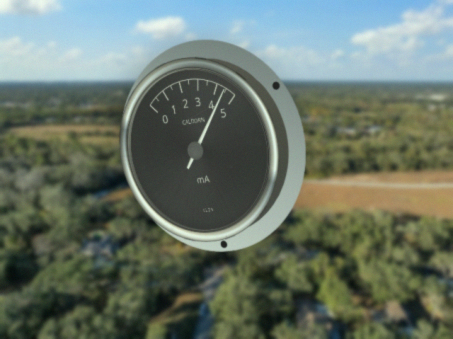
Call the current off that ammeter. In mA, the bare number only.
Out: 4.5
